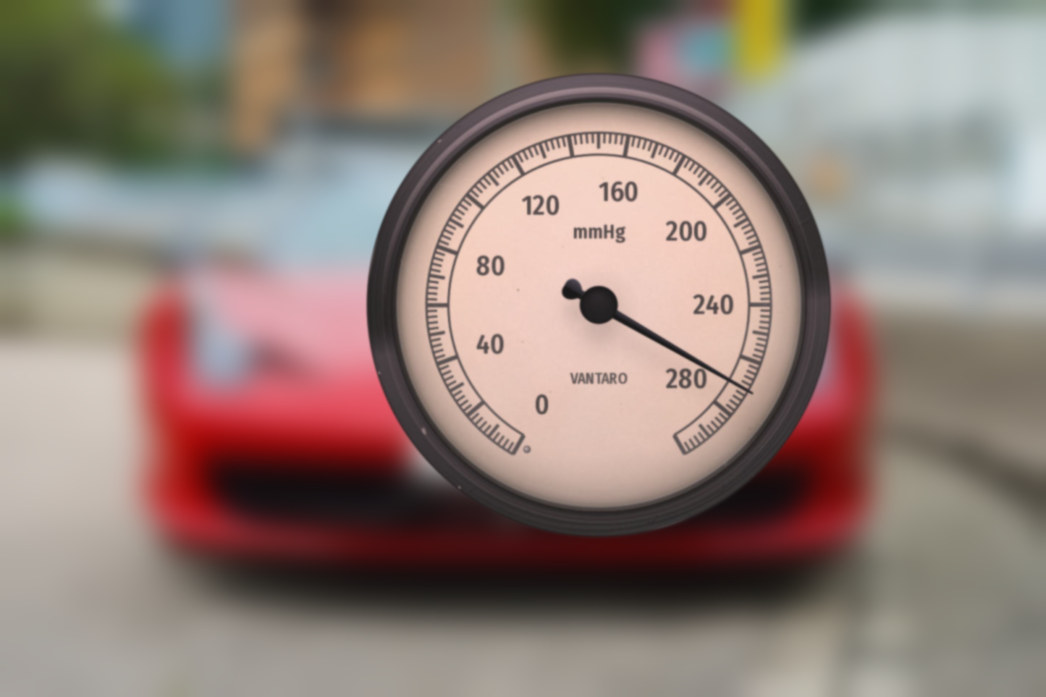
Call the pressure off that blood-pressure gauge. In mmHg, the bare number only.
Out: 270
